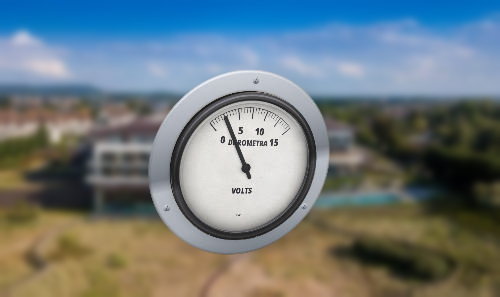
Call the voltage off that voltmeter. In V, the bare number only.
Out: 2.5
